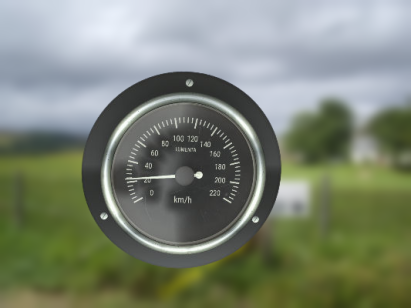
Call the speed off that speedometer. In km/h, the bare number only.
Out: 24
